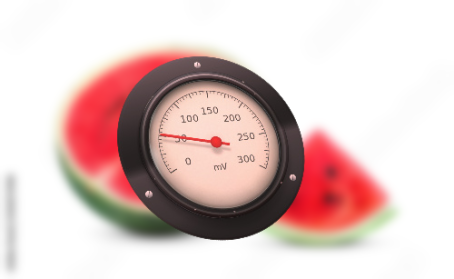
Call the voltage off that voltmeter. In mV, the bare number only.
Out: 50
